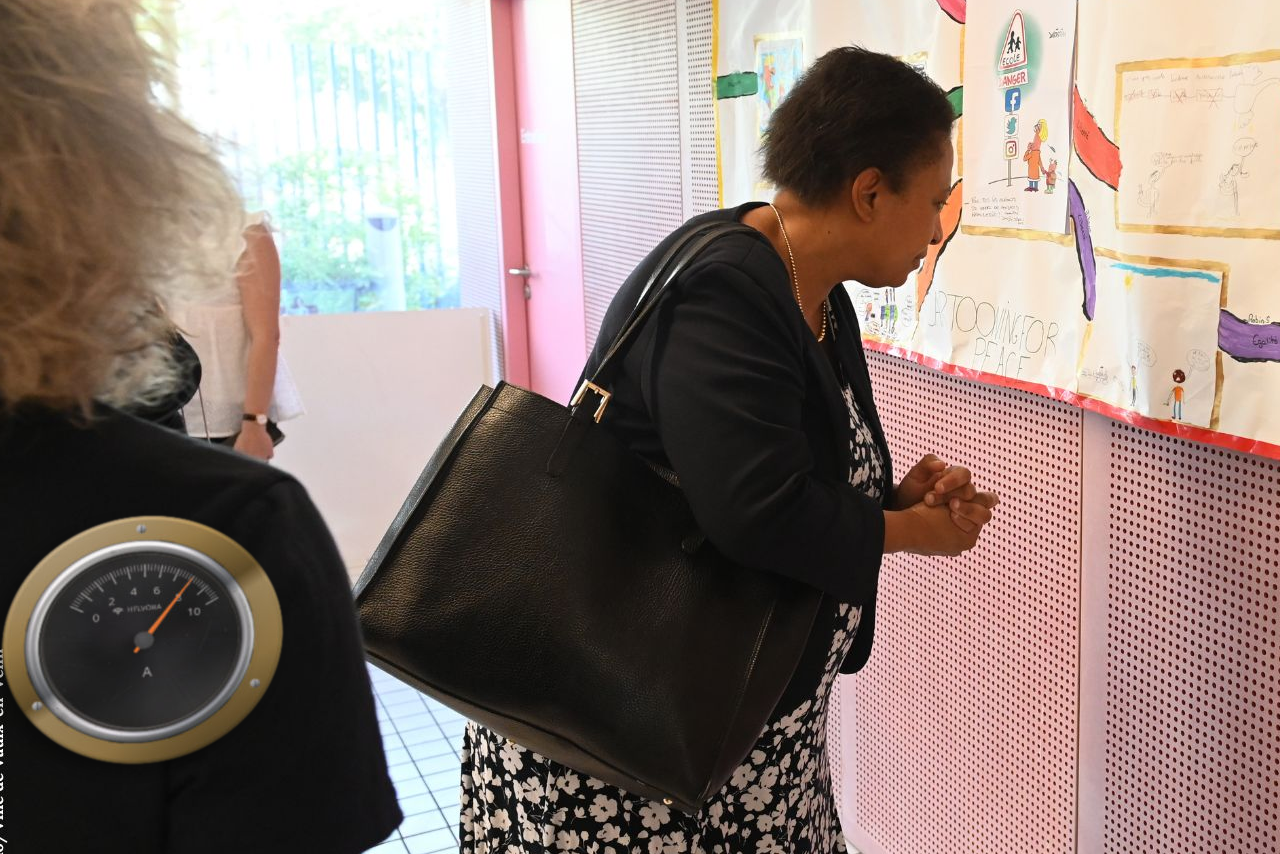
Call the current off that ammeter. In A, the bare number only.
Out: 8
